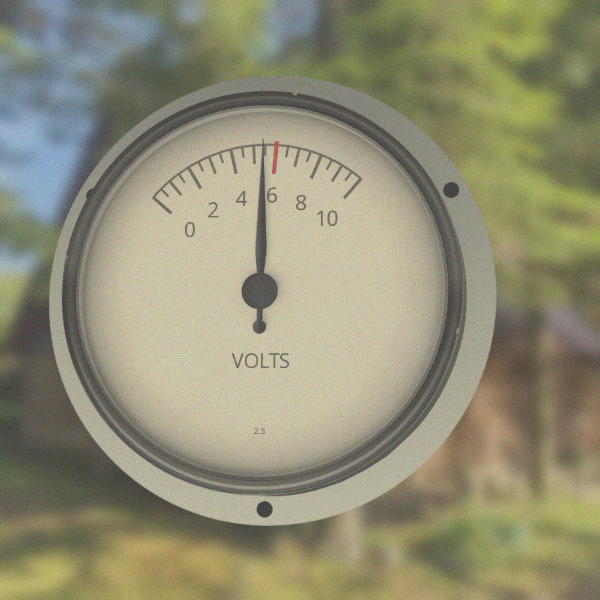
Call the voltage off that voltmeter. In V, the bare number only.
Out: 5.5
